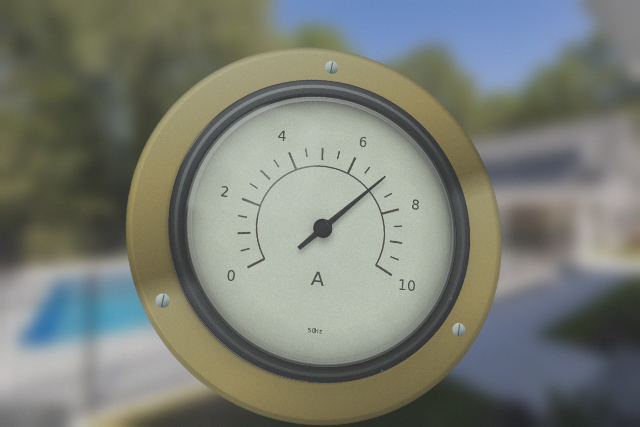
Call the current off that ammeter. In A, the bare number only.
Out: 7
